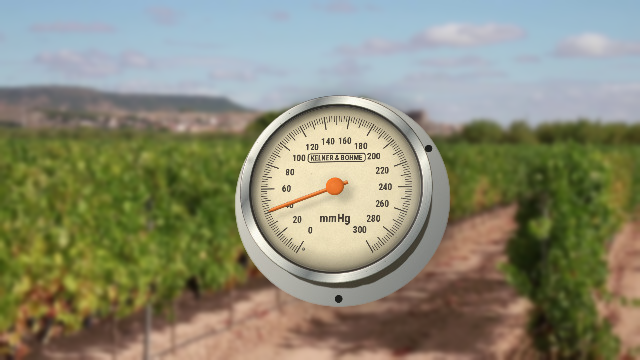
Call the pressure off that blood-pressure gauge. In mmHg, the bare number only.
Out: 40
